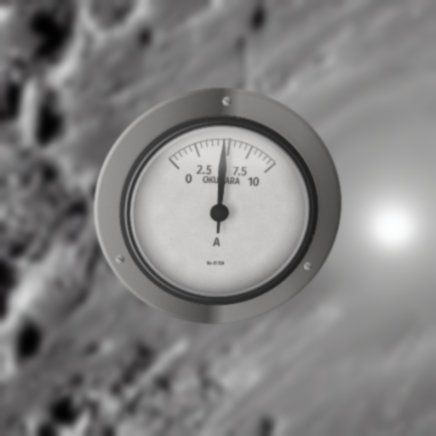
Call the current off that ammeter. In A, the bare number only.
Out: 5
